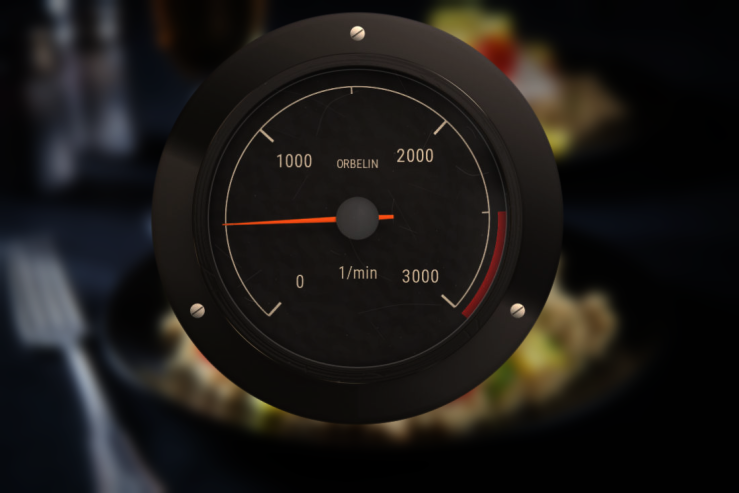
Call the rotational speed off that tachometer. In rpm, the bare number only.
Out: 500
